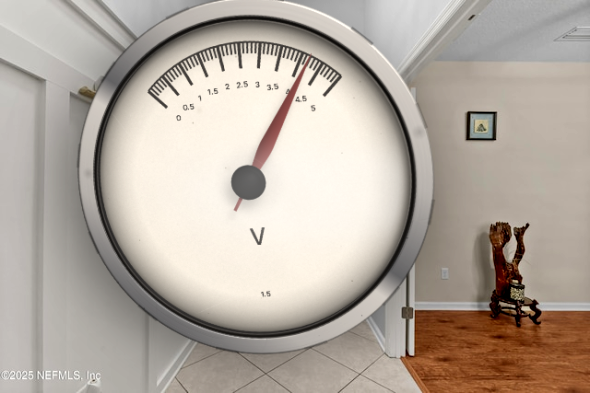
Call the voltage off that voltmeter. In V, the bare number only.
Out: 4.2
